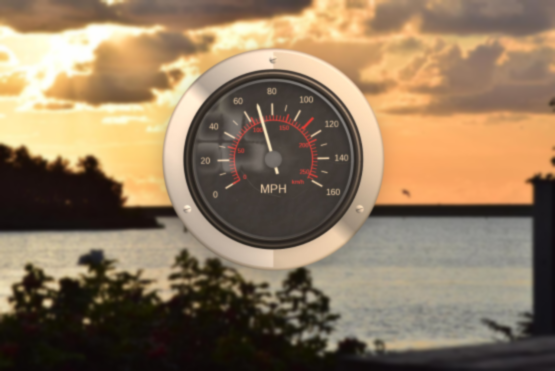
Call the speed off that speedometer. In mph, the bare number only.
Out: 70
